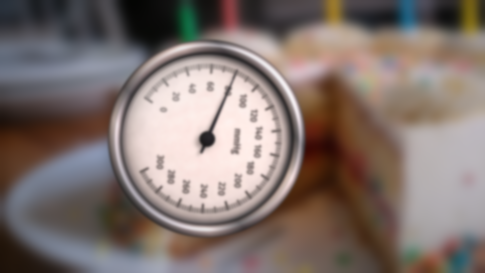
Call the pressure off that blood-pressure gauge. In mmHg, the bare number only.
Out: 80
